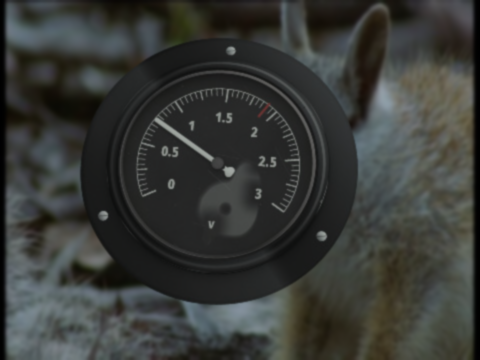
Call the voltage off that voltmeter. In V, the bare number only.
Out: 0.75
